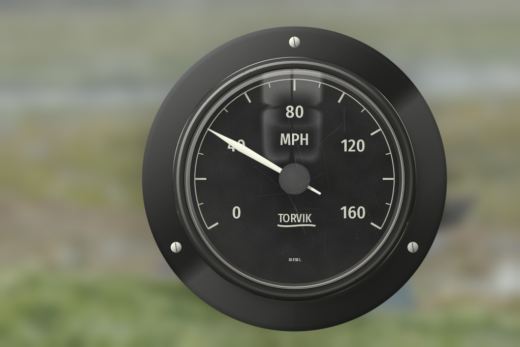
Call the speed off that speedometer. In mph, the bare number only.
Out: 40
